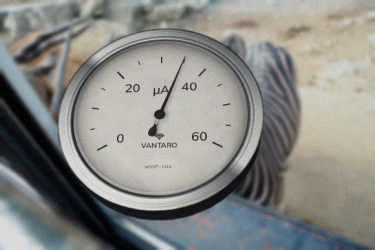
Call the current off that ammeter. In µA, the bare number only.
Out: 35
